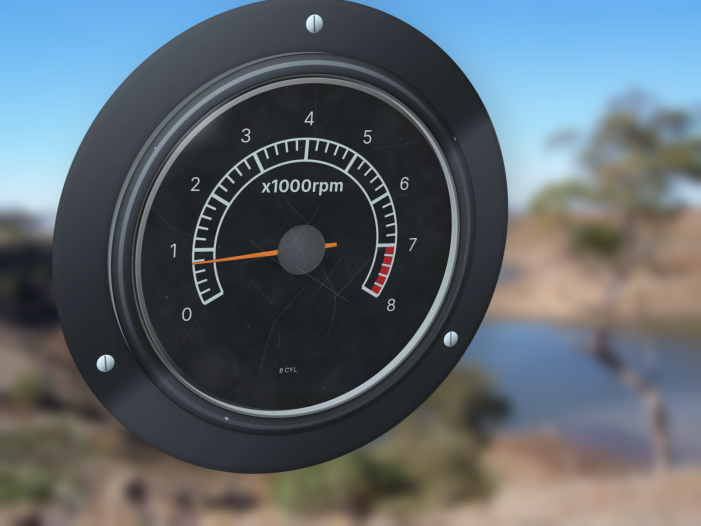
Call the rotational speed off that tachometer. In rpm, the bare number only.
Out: 800
